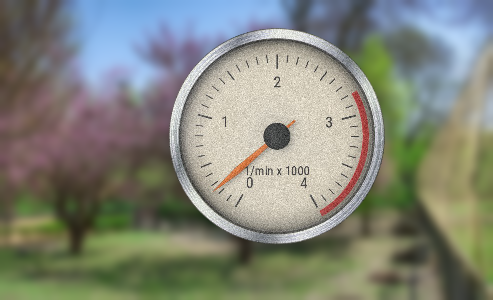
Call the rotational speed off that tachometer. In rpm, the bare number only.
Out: 250
